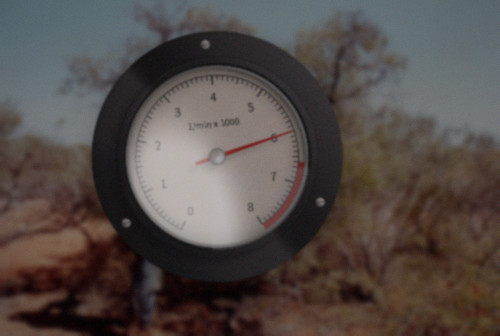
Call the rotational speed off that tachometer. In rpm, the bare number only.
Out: 6000
